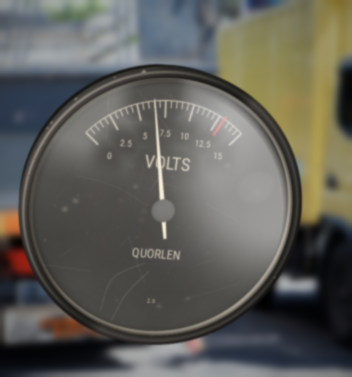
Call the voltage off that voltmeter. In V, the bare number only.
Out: 6.5
